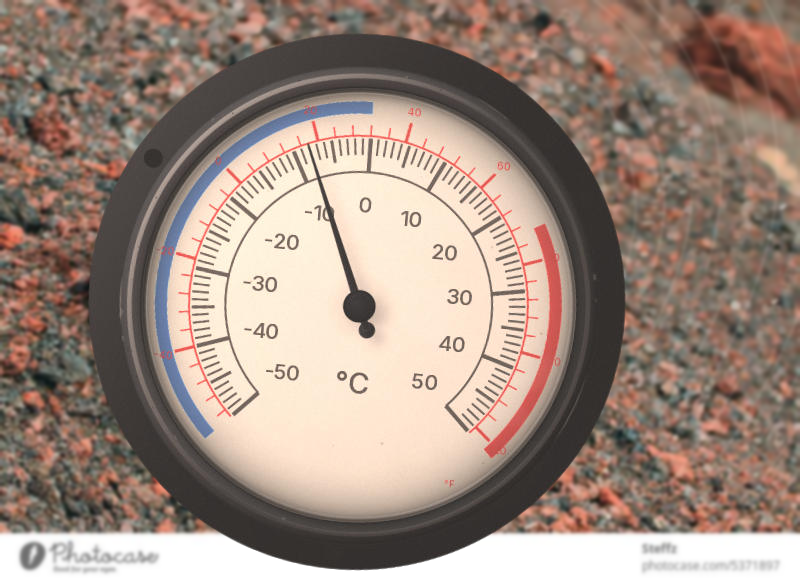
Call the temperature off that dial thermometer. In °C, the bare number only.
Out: -8
